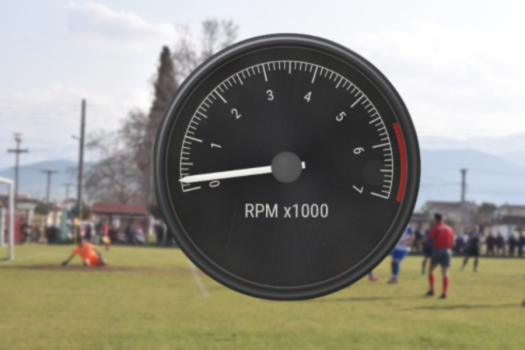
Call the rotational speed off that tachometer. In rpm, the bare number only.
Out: 200
